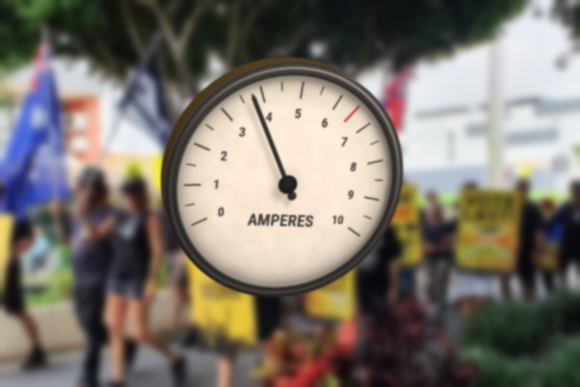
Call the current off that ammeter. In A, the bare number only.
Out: 3.75
